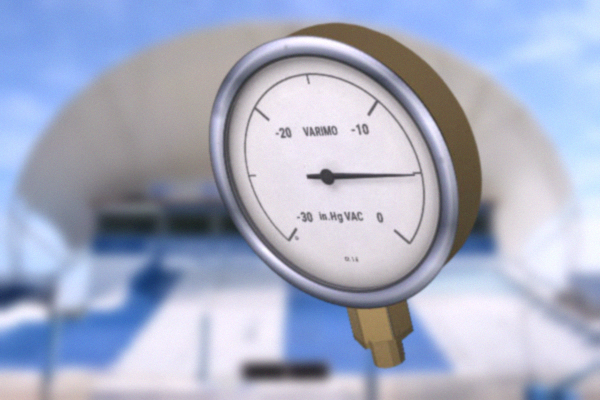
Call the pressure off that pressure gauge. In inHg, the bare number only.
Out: -5
